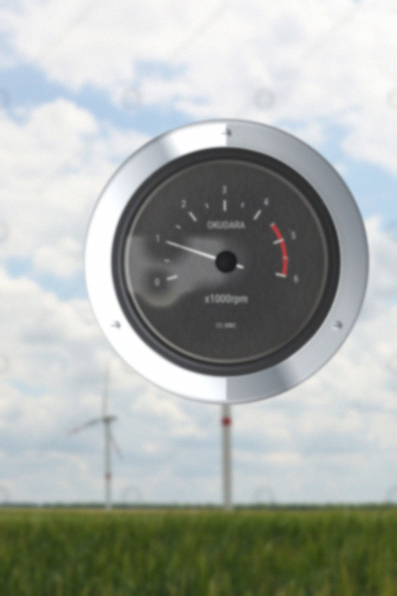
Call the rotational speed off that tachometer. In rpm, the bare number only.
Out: 1000
